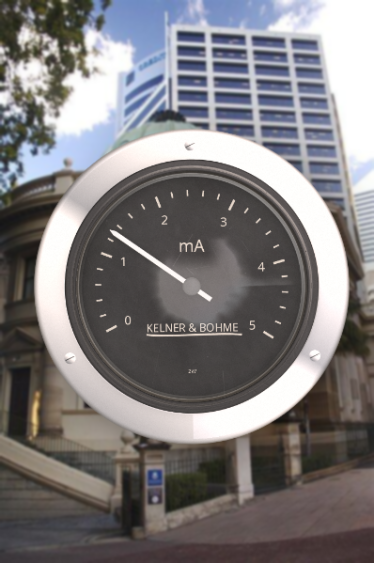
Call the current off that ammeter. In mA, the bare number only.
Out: 1.3
